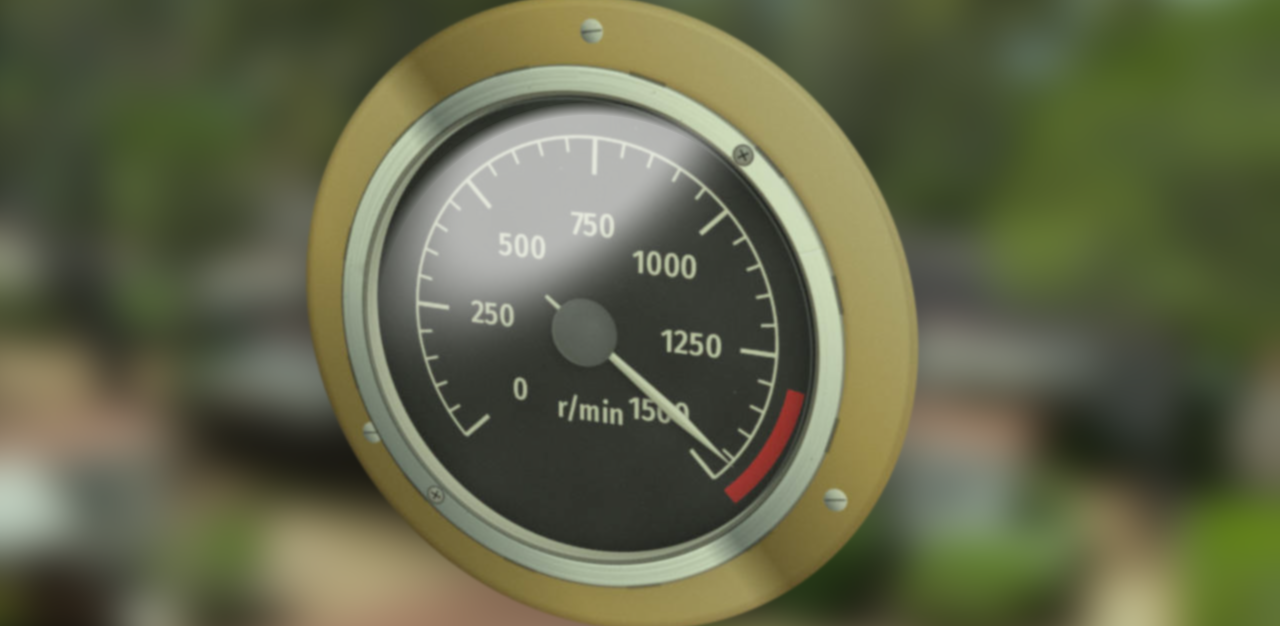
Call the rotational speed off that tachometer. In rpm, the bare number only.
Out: 1450
